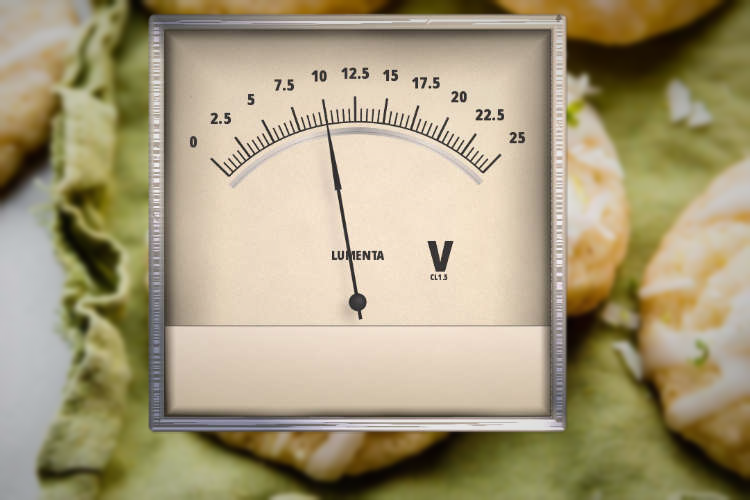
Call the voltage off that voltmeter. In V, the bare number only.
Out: 10
